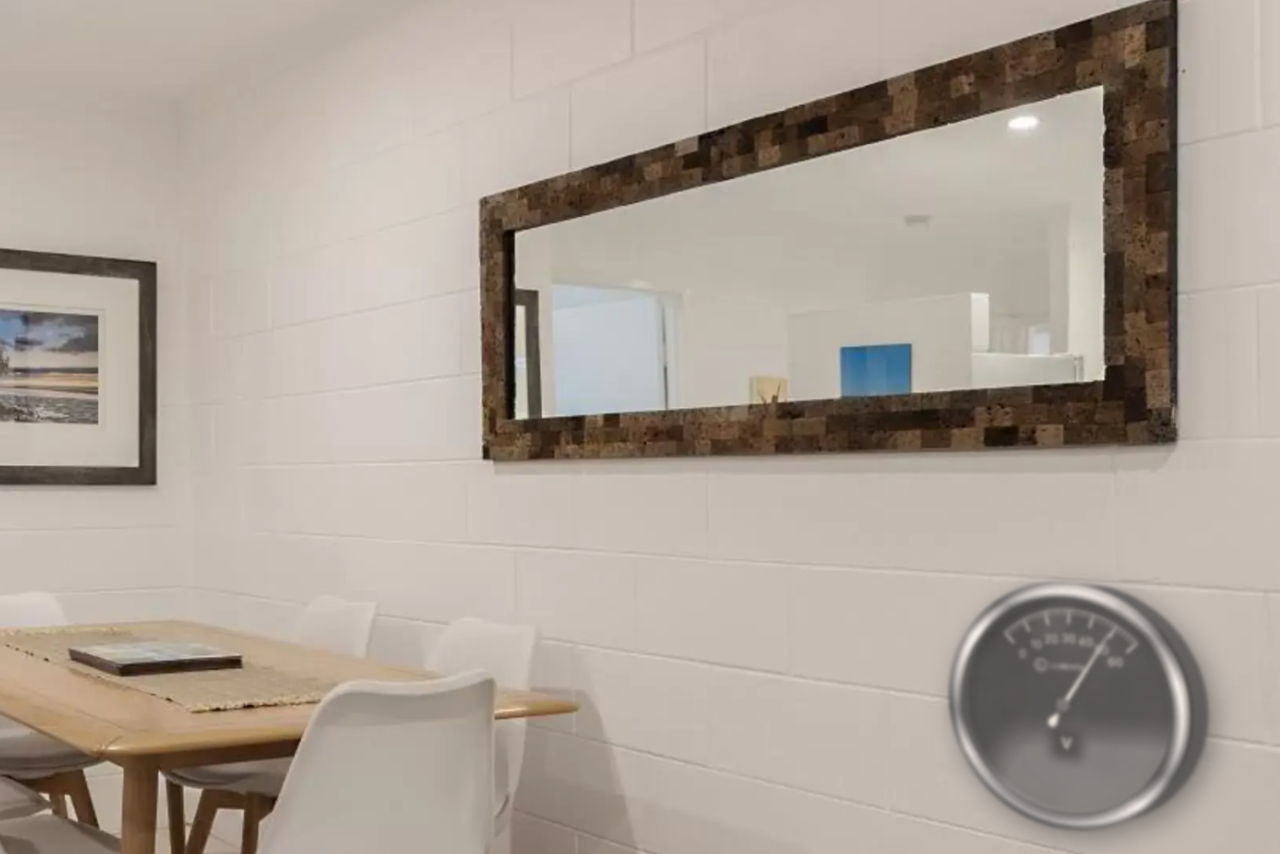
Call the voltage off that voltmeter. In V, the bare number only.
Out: 50
